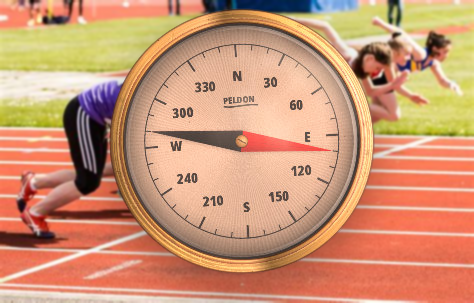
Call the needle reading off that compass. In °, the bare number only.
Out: 100
